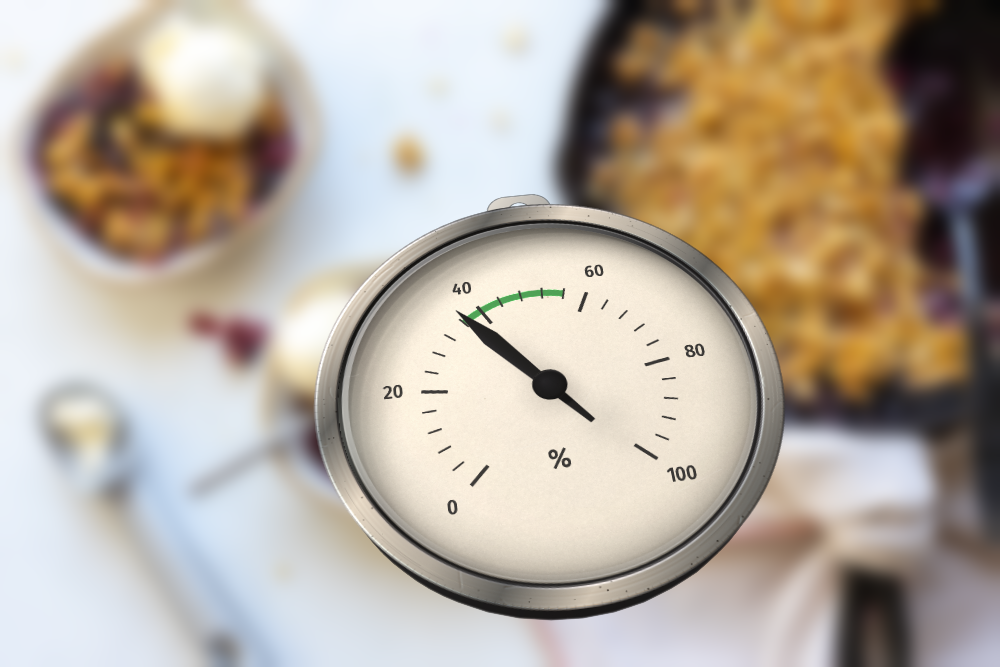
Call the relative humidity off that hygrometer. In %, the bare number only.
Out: 36
